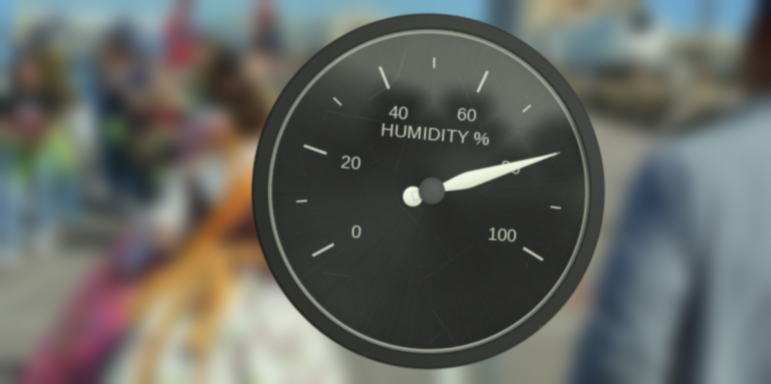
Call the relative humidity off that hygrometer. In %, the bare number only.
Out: 80
